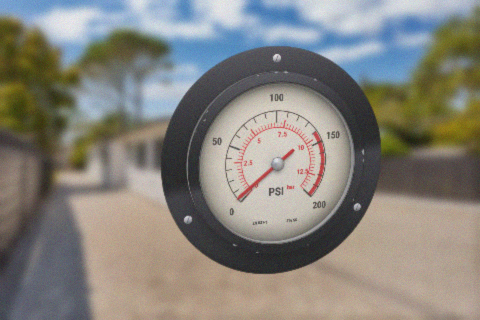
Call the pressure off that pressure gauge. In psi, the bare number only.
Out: 5
